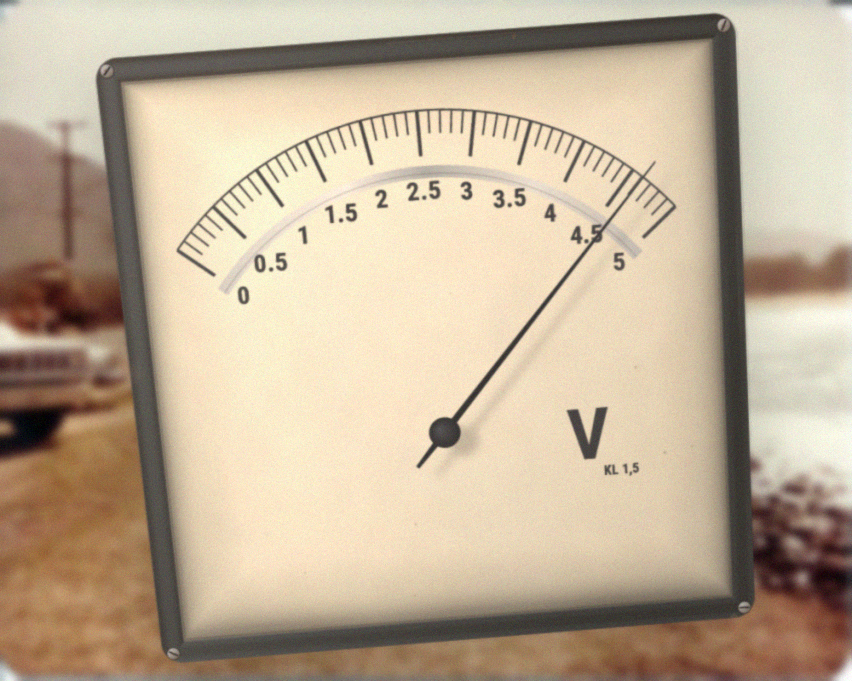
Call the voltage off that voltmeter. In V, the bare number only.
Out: 4.6
